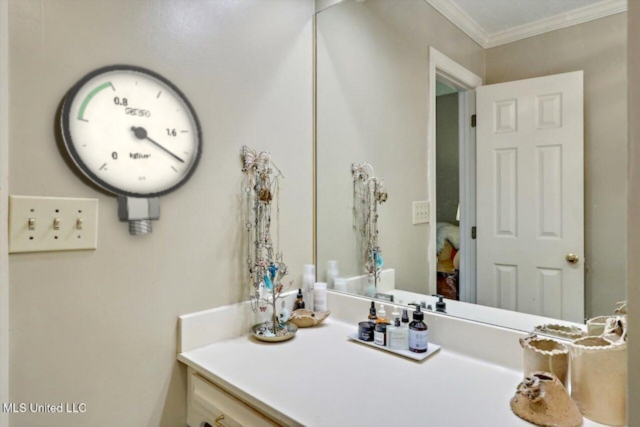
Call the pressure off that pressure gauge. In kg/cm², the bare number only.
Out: 1.9
